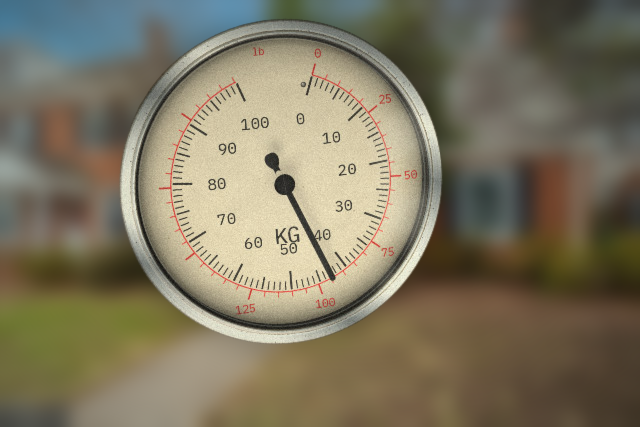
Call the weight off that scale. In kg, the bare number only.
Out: 43
